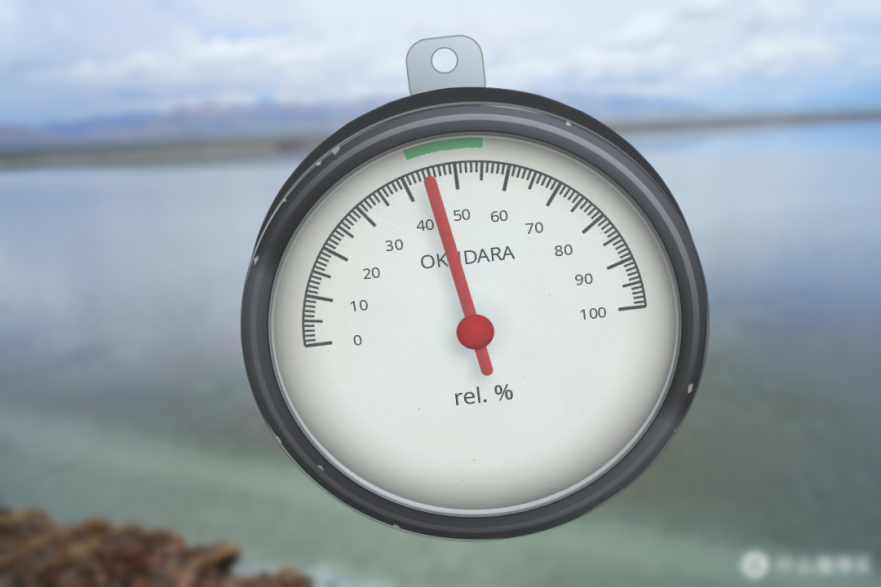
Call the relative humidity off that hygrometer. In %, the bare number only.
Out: 45
